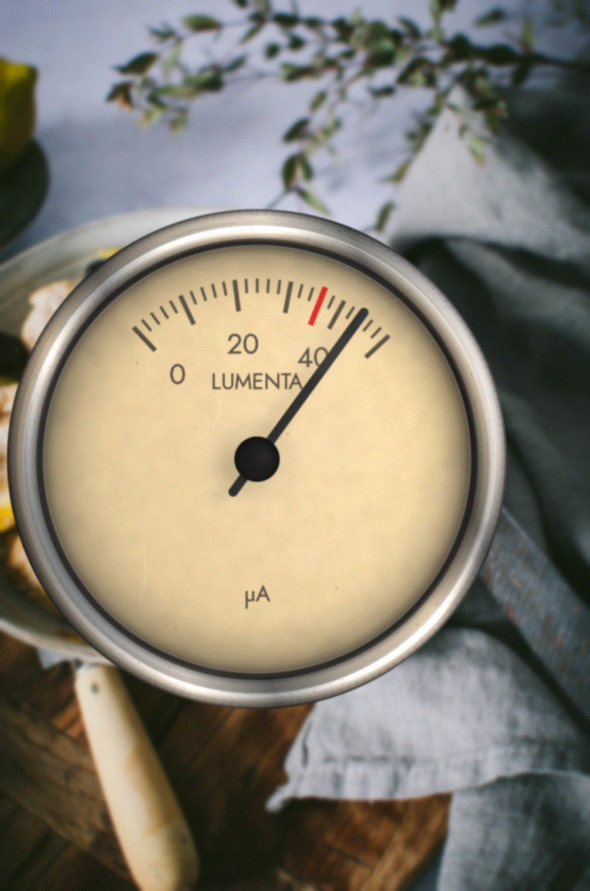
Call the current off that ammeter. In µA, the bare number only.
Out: 44
